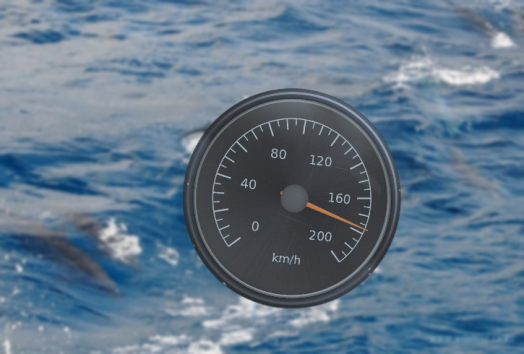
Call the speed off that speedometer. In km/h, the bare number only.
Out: 177.5
